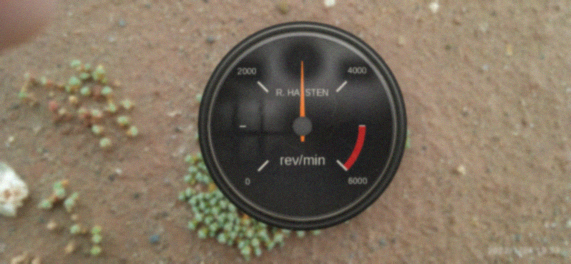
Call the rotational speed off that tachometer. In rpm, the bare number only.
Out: 3000
